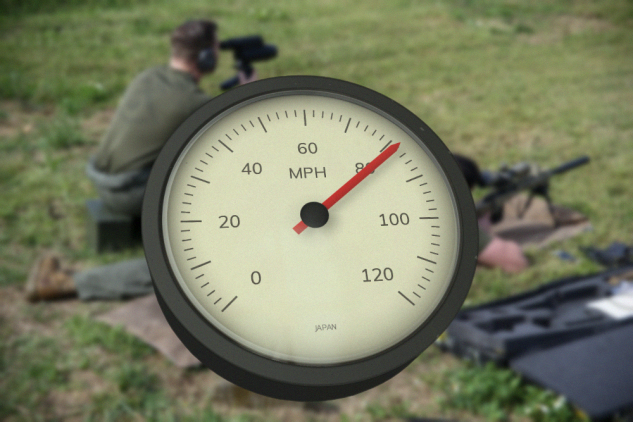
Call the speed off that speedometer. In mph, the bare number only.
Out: 82
